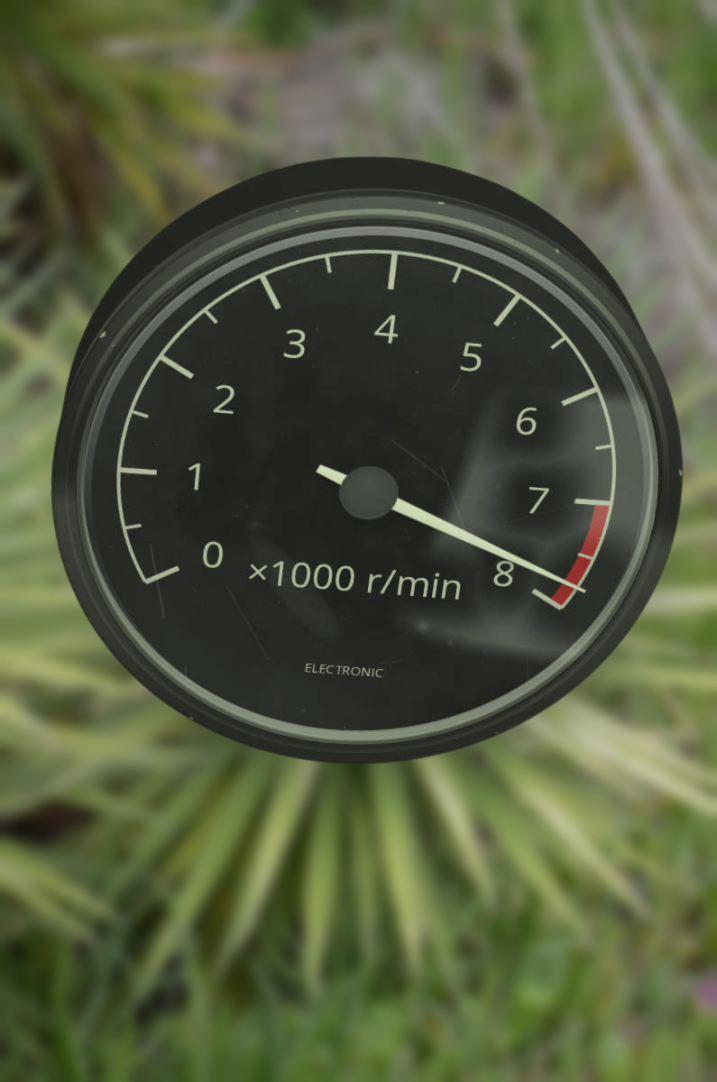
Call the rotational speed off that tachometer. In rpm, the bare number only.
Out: 7750
